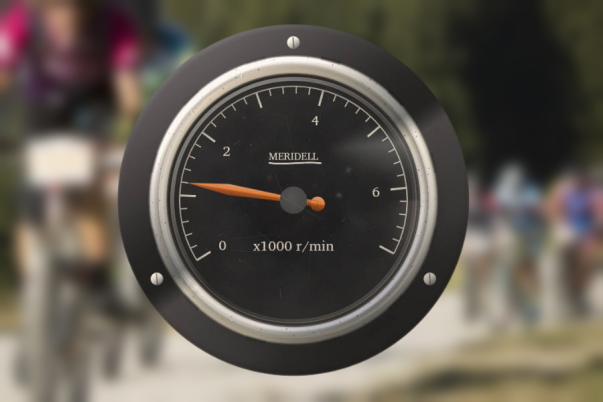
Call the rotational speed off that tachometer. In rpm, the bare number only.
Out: 1200
